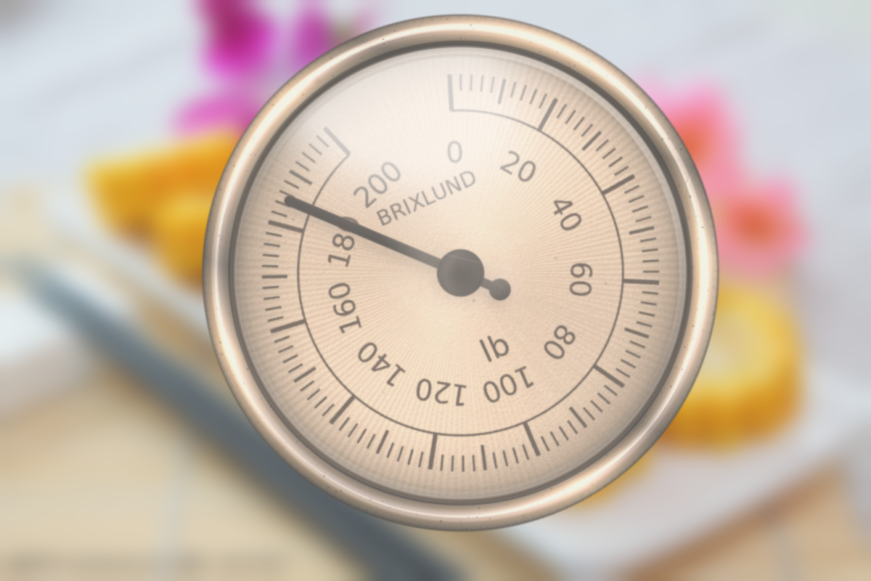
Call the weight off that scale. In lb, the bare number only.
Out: 185
